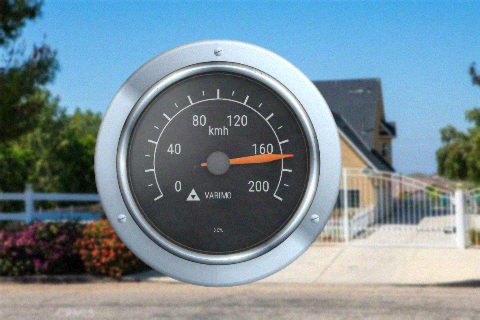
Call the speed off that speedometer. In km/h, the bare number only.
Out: 170
